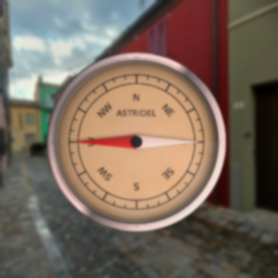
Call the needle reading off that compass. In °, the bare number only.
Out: 270
